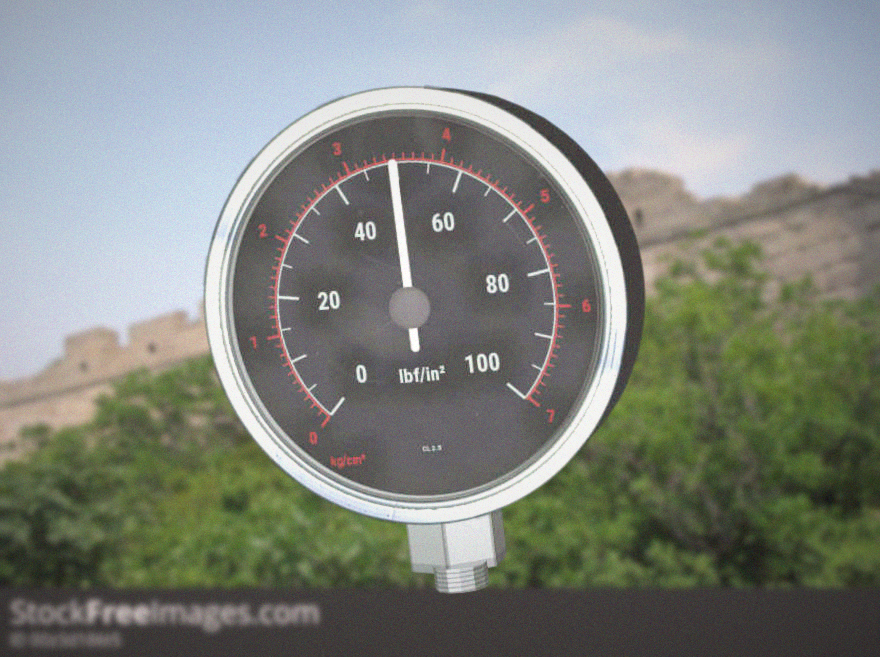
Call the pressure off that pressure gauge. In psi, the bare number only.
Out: 50
